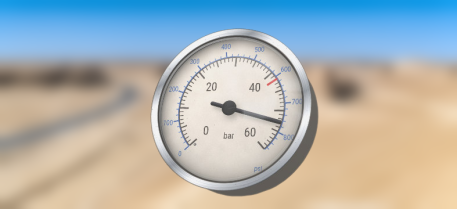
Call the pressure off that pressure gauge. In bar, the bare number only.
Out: 53
